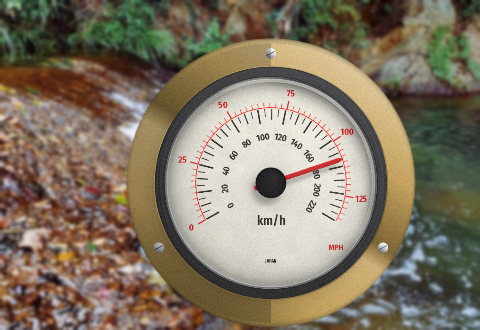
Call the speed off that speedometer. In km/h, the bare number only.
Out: 175
